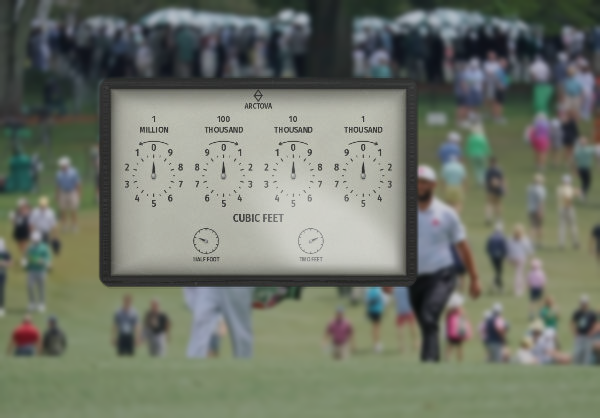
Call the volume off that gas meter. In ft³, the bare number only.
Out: 0
